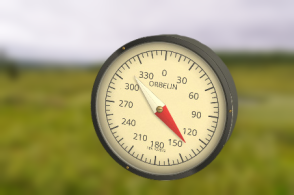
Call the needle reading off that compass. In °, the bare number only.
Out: 135
